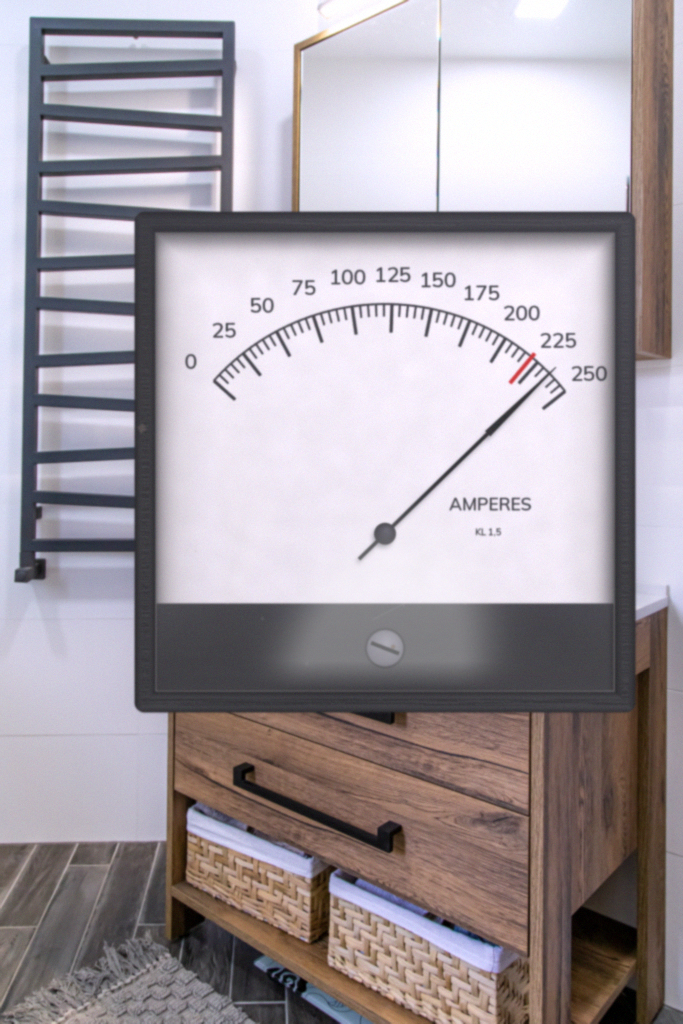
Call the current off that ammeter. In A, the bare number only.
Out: 235
